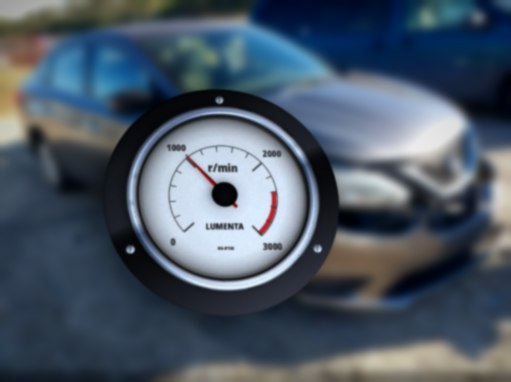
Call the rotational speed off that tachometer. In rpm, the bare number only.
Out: 1000
